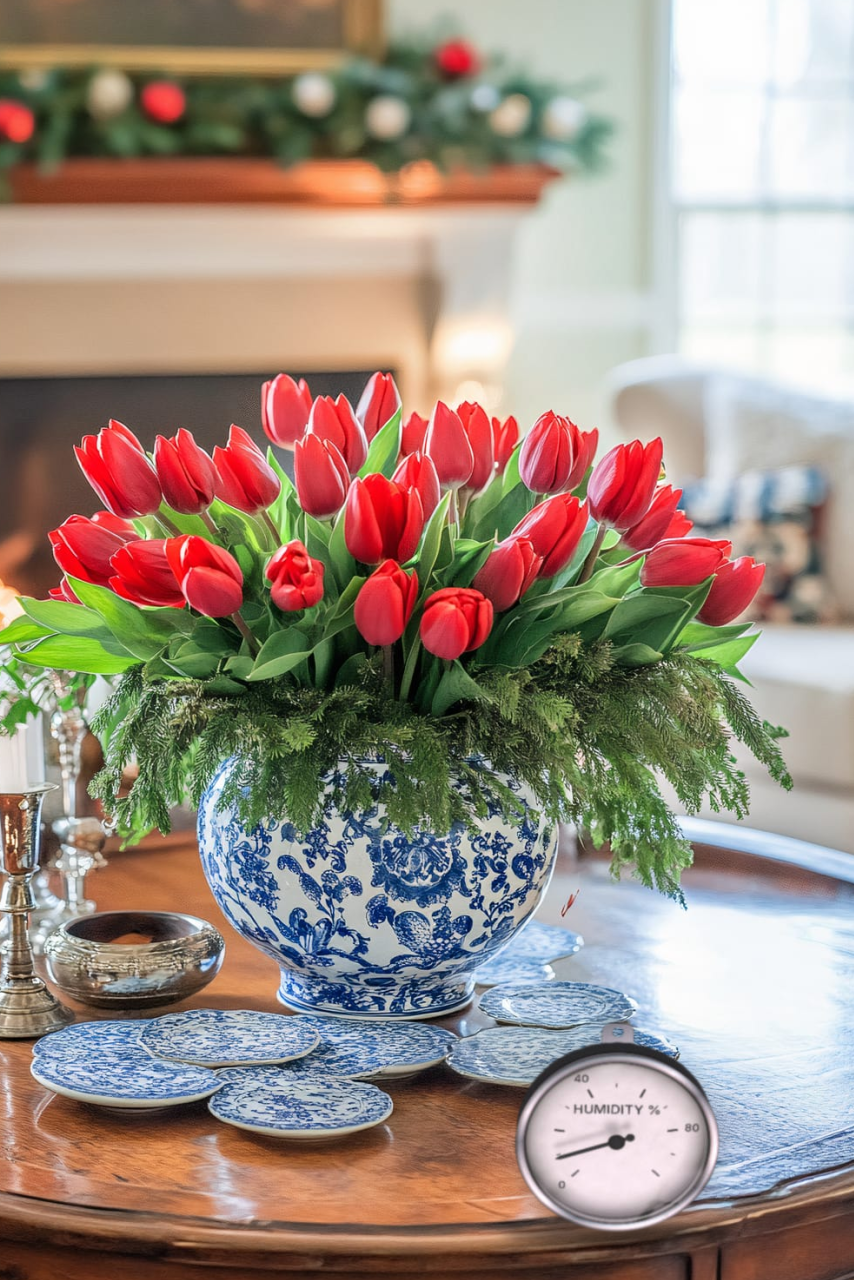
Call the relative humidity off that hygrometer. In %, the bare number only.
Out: 10
